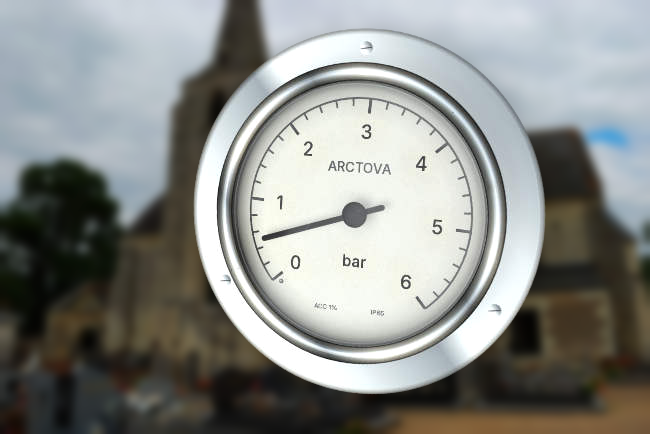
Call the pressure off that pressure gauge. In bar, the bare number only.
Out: 0.5
